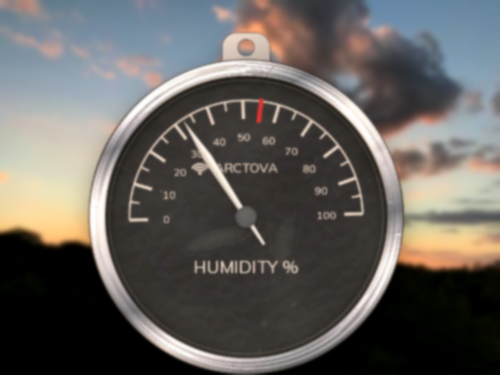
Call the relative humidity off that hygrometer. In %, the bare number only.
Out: 32.5
